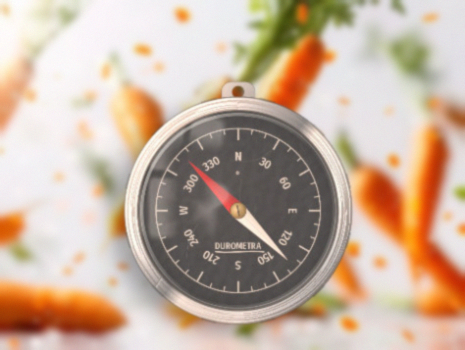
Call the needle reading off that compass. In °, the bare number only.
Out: 315
